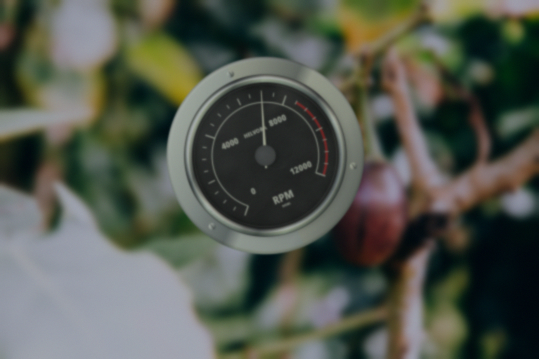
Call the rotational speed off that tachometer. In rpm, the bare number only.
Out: 7000
